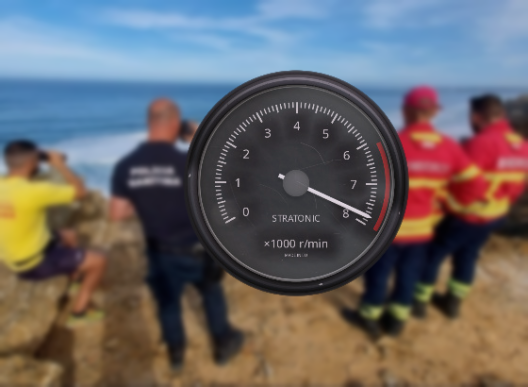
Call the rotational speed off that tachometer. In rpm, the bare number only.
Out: 7800
